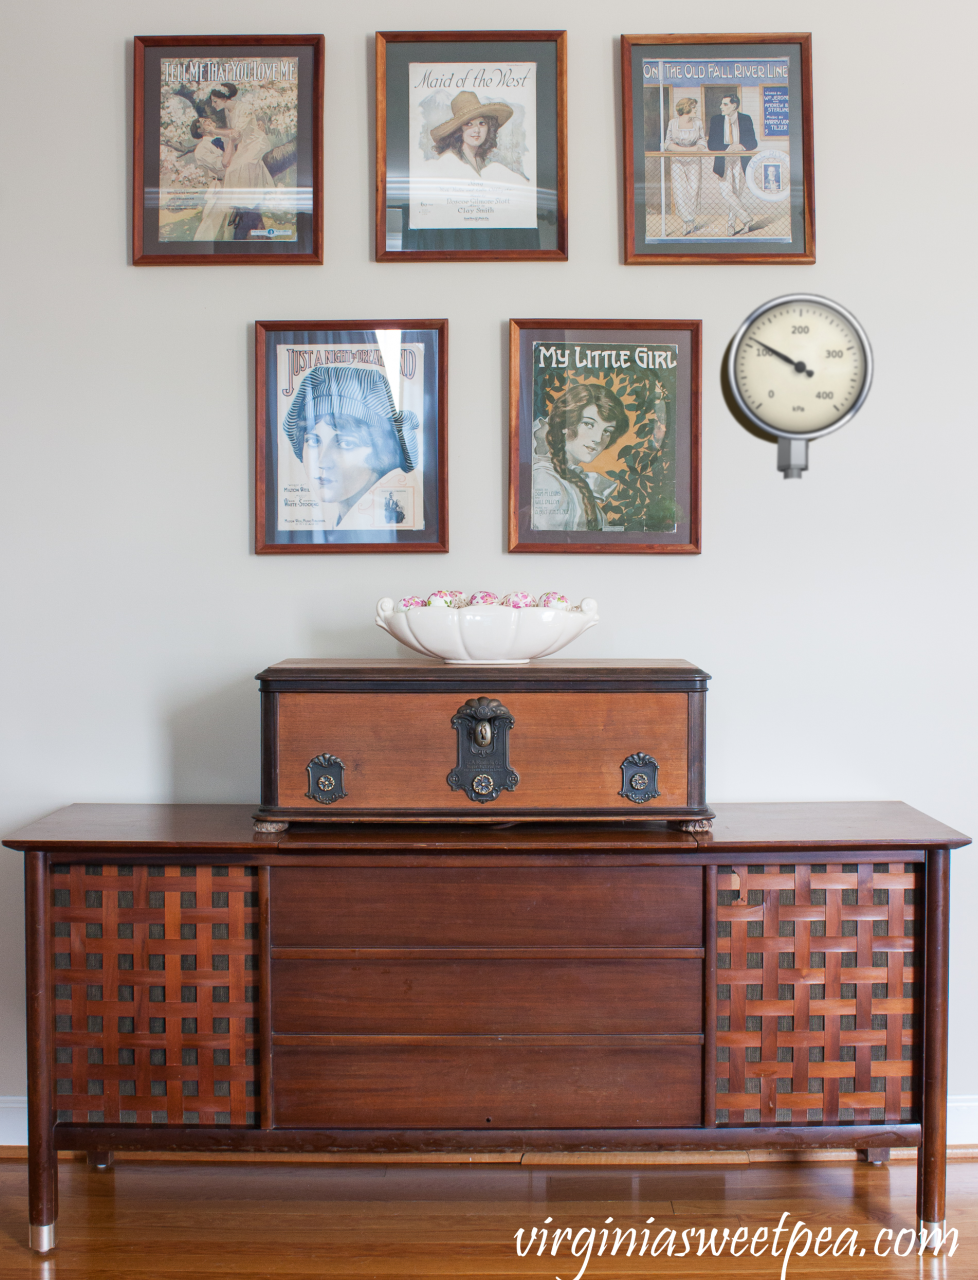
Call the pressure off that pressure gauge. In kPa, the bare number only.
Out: 110
